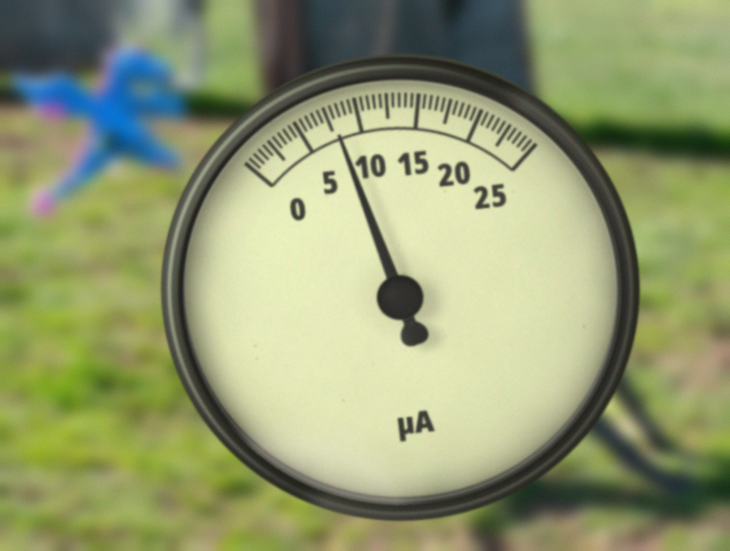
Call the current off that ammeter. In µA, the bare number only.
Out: 8
